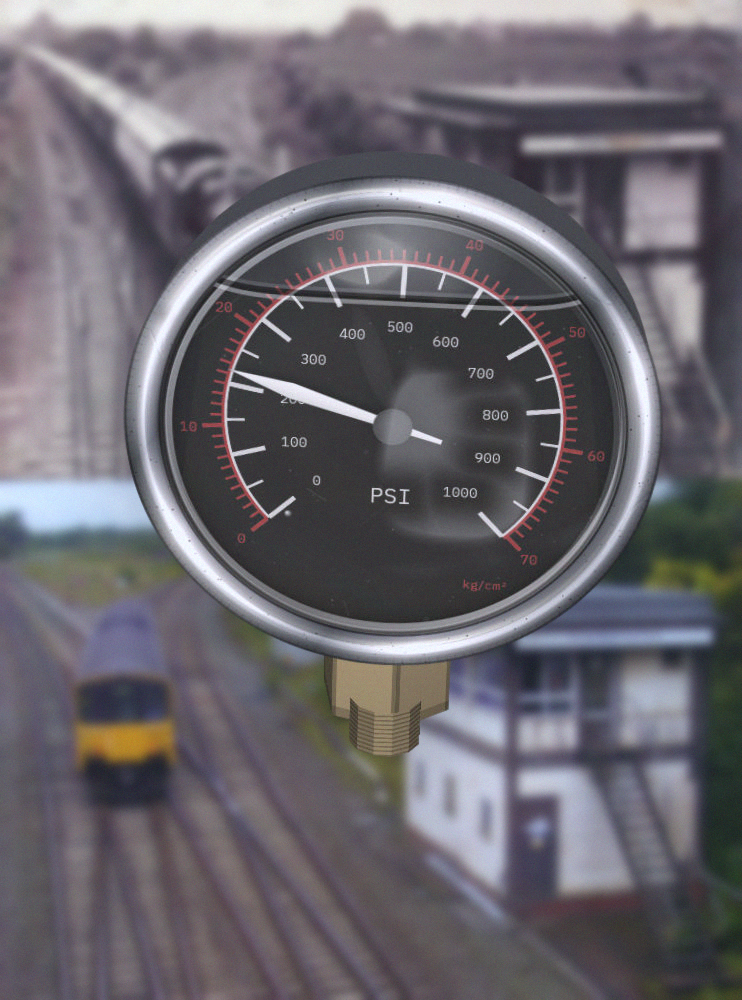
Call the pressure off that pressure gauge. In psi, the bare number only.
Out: 225
